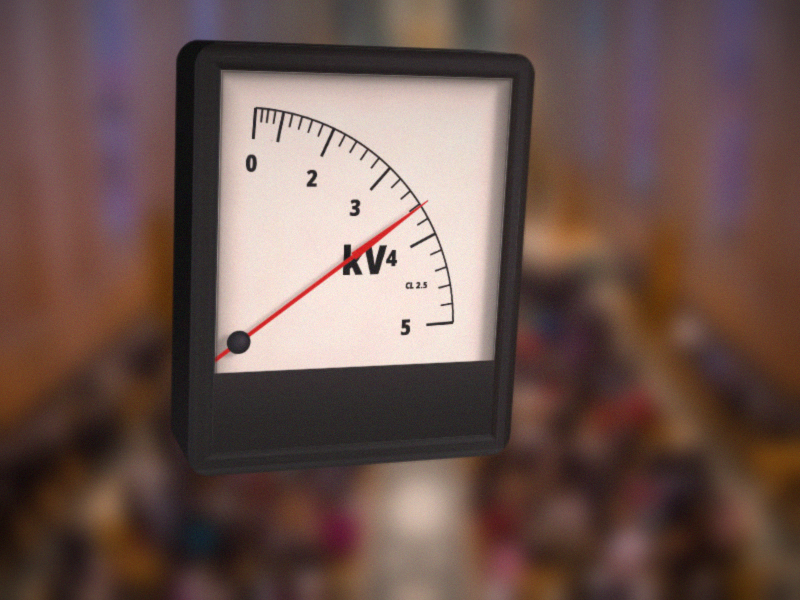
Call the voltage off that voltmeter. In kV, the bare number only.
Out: 3.6
